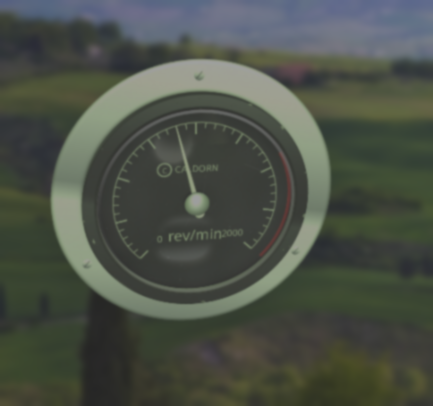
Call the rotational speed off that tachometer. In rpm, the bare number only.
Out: 900
